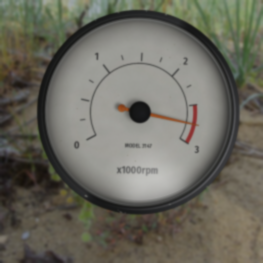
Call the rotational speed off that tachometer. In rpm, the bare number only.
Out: 2750
